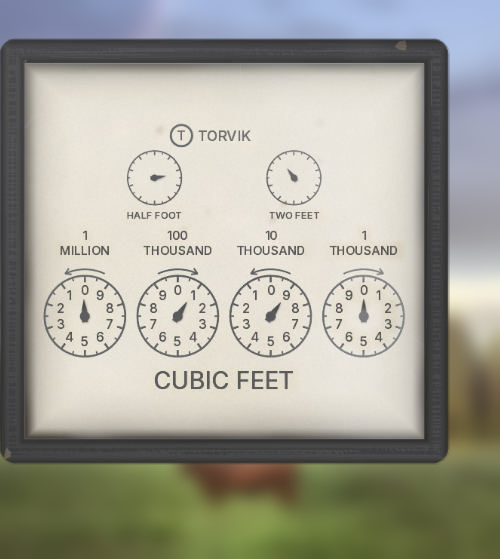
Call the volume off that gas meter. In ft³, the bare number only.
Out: 9000
